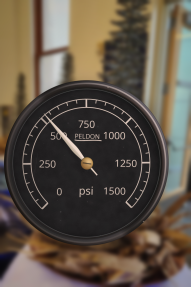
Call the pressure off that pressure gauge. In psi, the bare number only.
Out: 525
